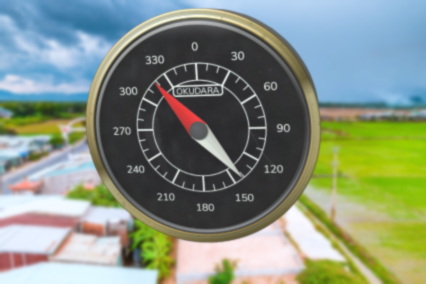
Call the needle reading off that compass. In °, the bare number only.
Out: 320
